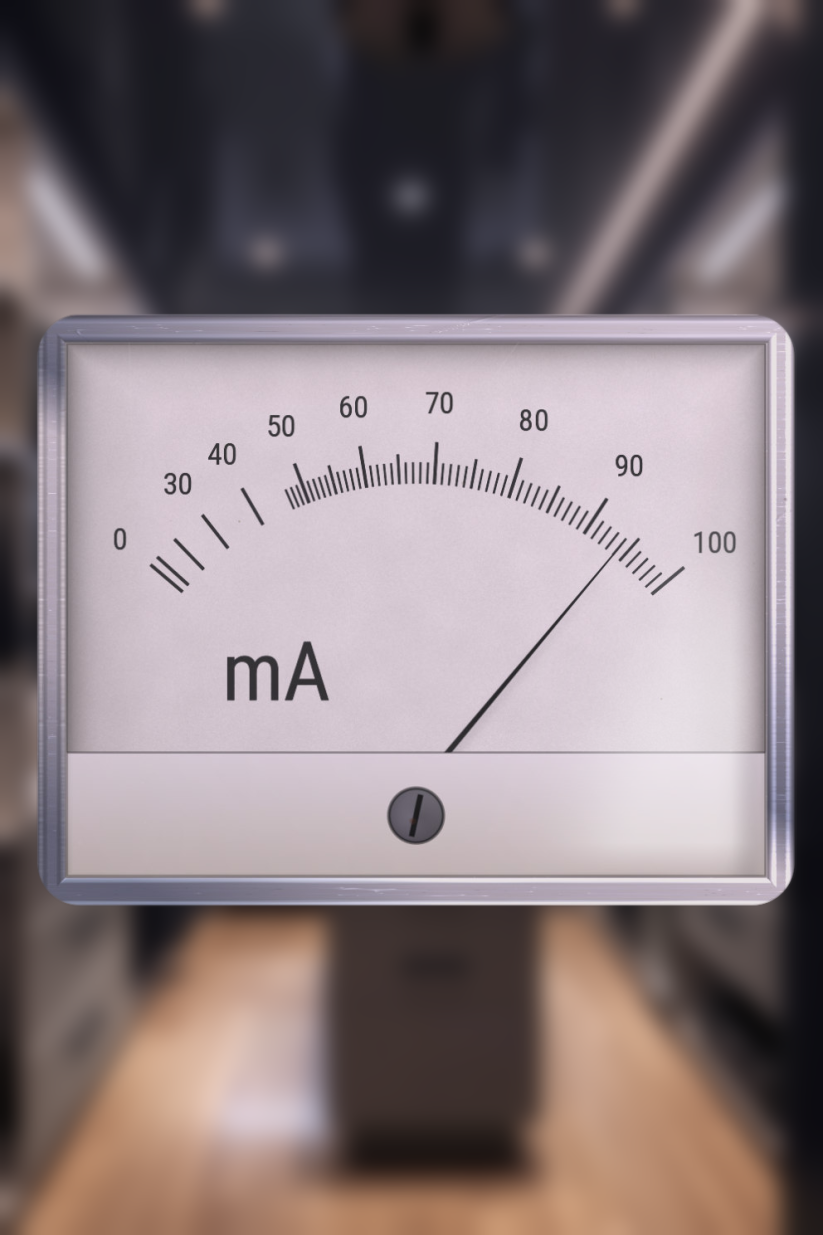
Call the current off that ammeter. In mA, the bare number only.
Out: 94
